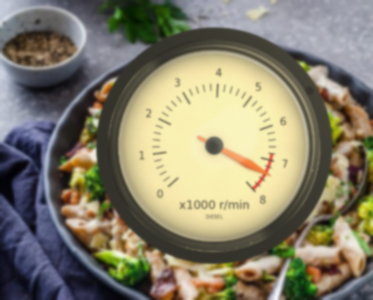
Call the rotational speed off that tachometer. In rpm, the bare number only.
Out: 7400
